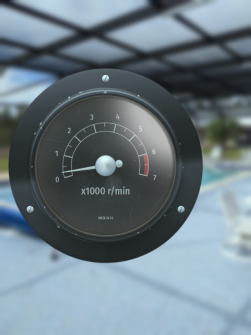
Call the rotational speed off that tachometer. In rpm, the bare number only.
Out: 250
